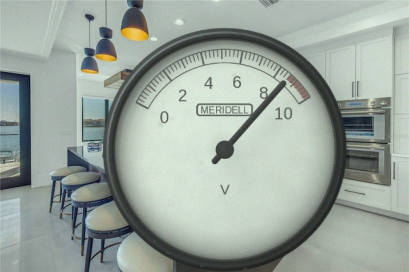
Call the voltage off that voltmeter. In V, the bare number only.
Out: 8.6
